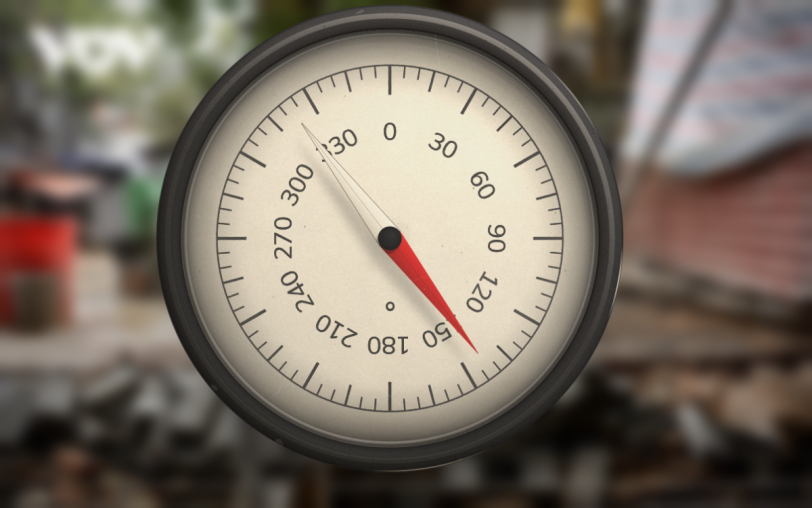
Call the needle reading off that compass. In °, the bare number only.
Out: 142.5
